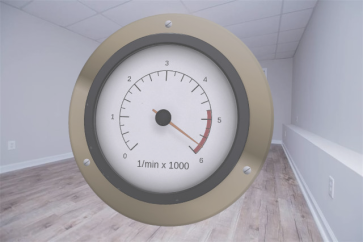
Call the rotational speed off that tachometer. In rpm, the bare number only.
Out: 5750
